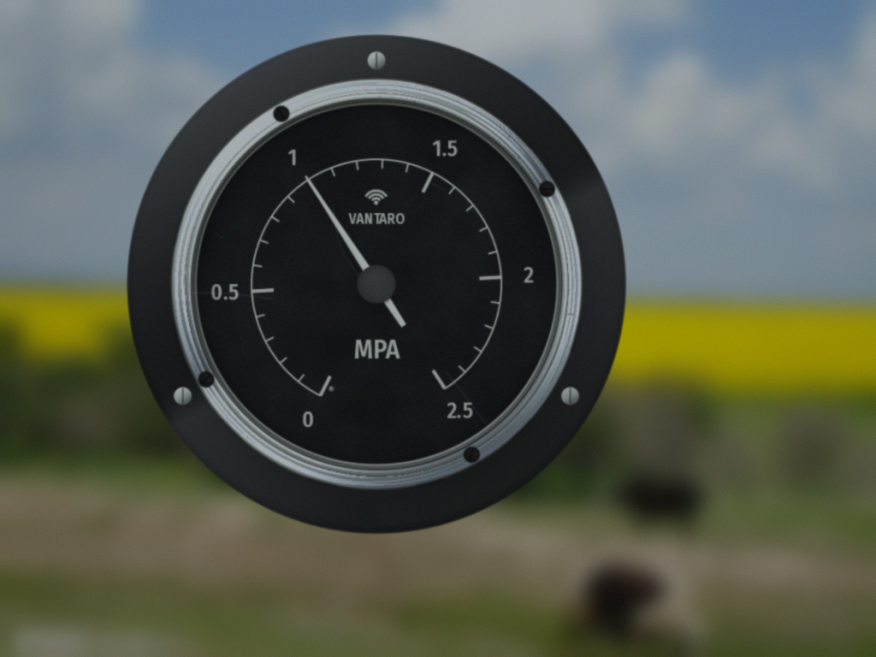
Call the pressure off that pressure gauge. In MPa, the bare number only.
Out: 1
